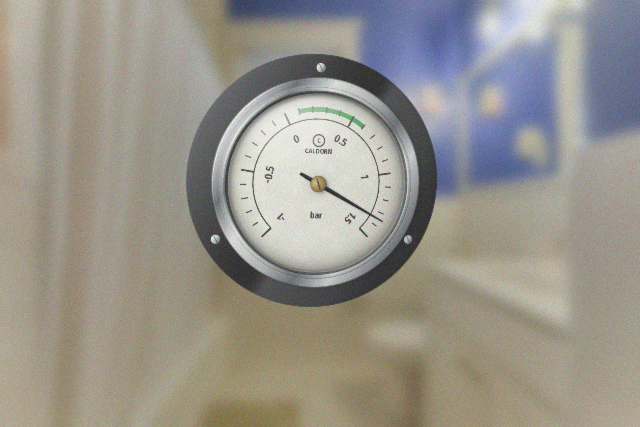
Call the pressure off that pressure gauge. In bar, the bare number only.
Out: 1.35
